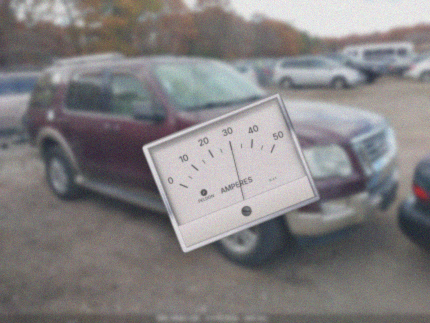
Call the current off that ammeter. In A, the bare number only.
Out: 30
